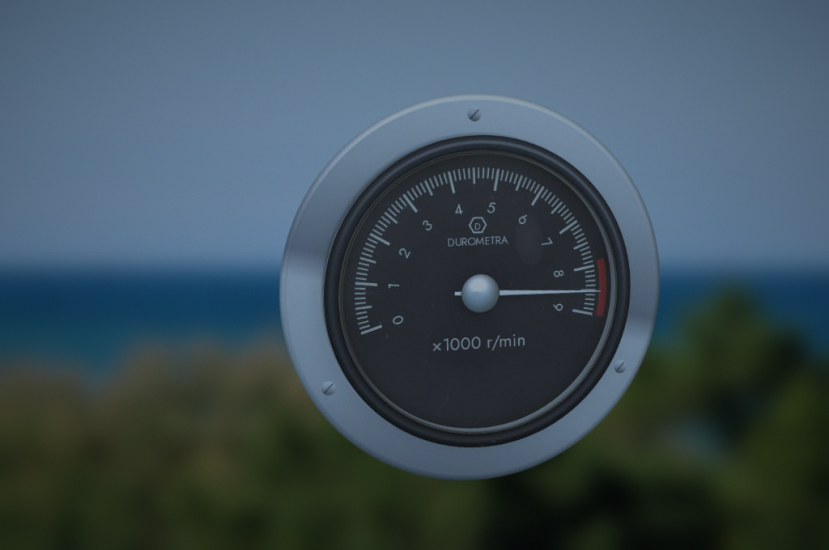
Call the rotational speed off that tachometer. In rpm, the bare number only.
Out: 8500
